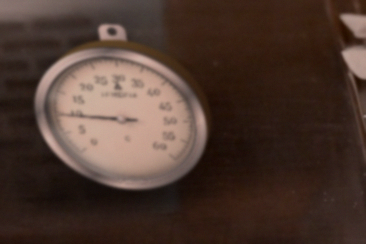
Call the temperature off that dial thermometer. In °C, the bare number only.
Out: 10
